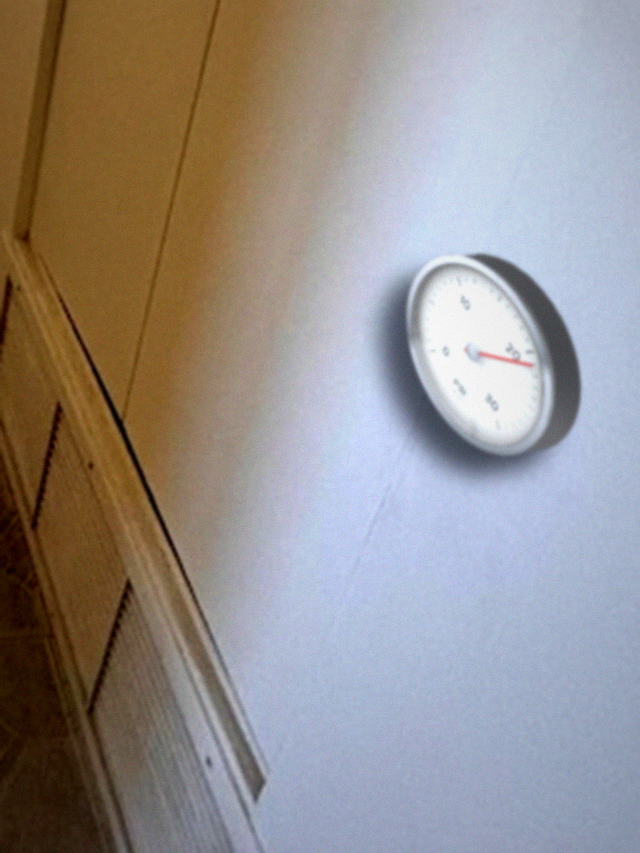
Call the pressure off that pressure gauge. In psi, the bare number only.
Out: 21
